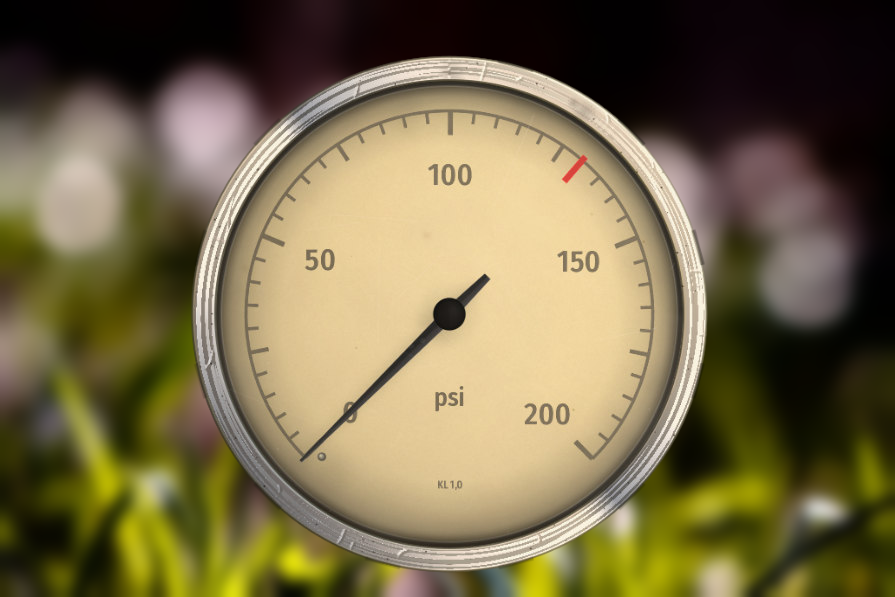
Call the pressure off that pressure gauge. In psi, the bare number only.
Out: 0
